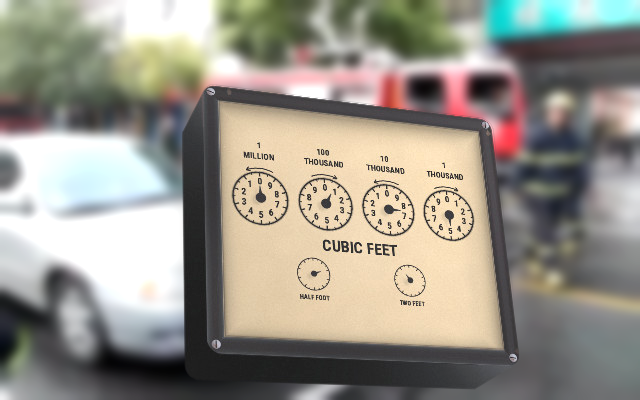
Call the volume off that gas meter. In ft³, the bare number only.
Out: 7500
